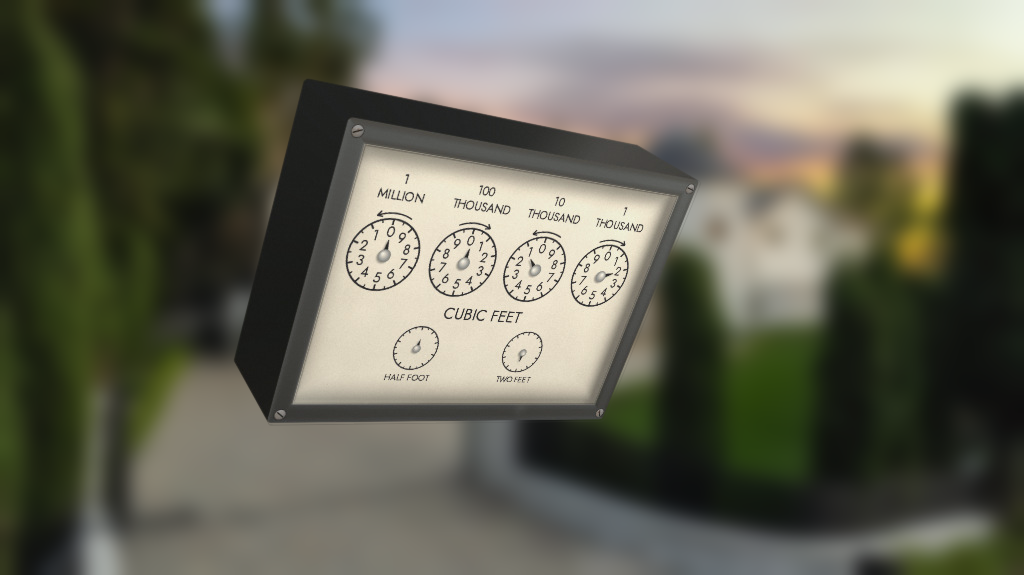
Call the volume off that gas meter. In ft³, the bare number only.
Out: 1200
